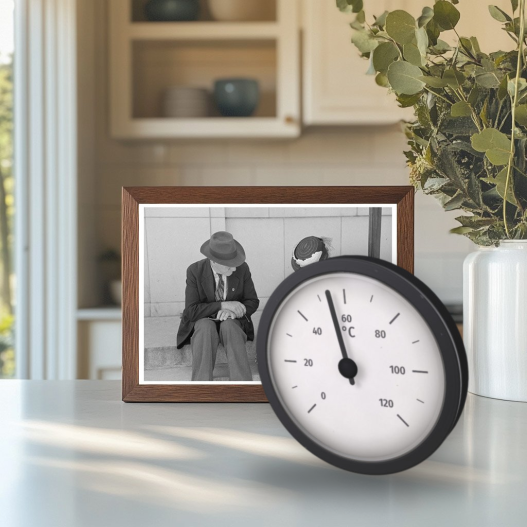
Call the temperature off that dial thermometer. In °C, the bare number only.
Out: 55
